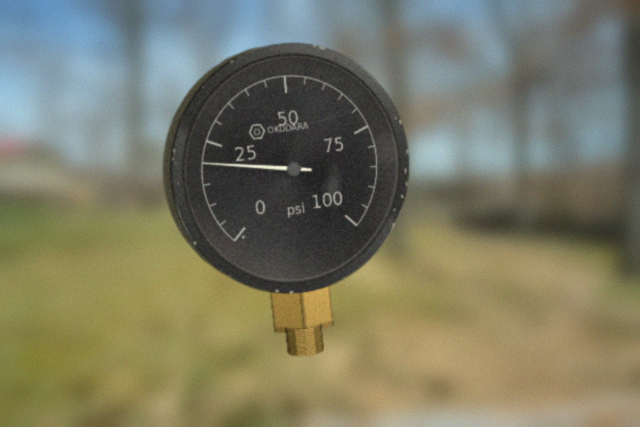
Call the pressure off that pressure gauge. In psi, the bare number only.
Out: 20
